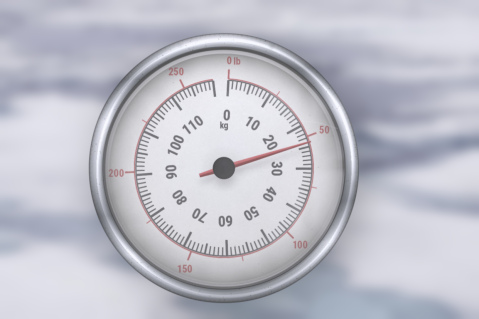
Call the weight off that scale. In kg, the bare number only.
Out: 24
